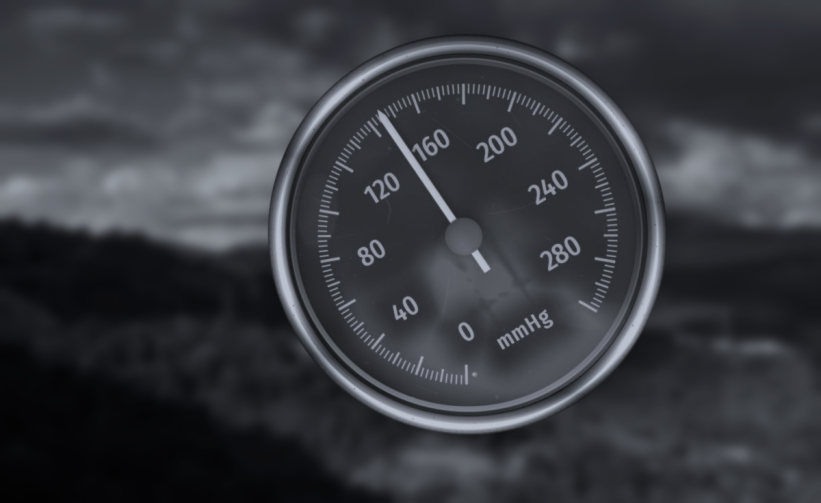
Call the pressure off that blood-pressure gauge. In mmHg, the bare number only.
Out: 146
